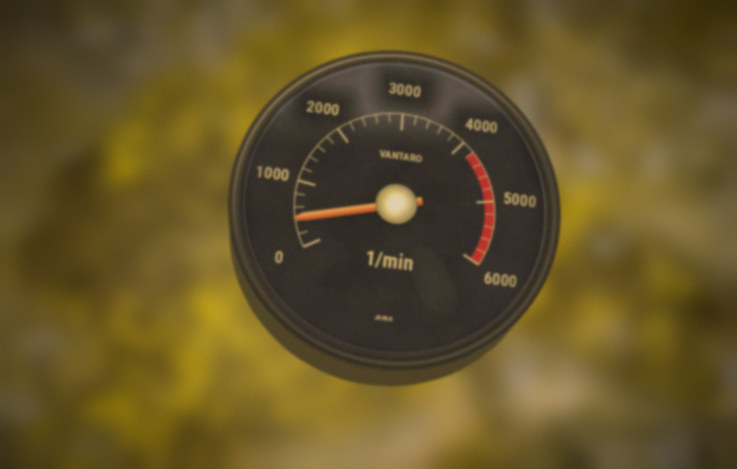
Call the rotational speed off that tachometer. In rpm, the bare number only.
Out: 400
